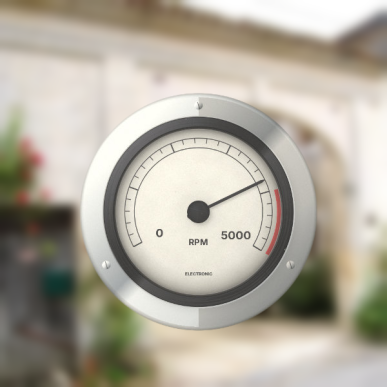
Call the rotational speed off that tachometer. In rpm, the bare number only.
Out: 3800
